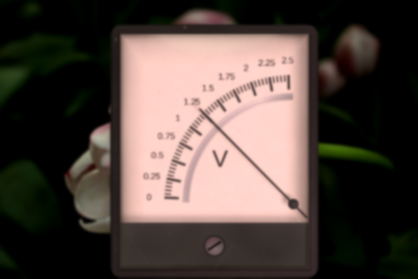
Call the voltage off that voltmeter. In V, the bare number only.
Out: 1.25
